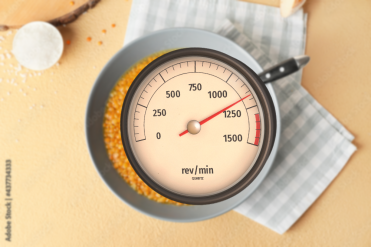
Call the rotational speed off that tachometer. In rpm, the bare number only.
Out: 1175
